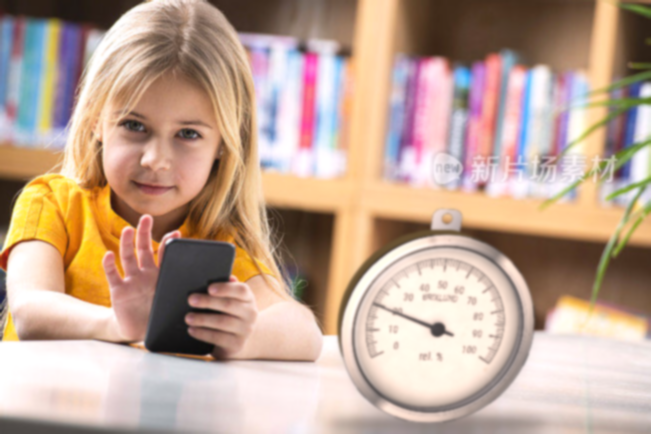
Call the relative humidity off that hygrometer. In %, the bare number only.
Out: 20
